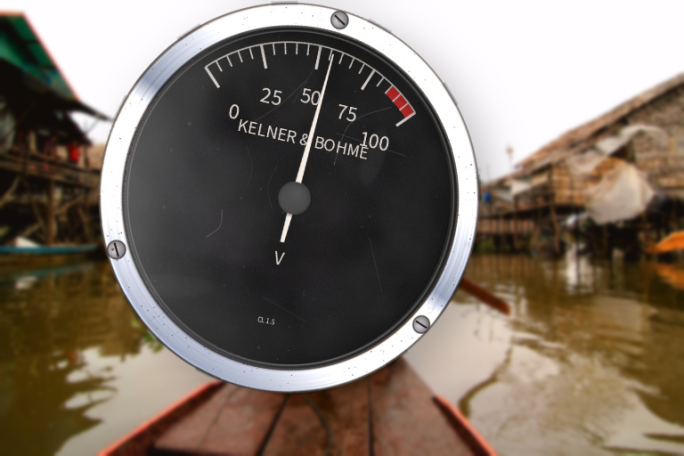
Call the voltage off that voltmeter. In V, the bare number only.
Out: 55
